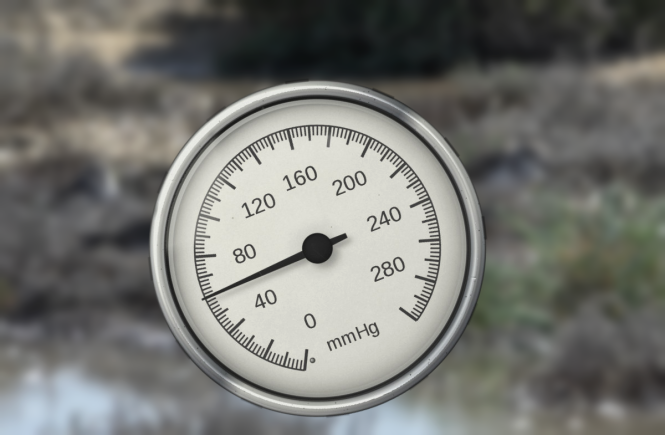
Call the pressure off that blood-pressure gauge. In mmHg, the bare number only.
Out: 60
